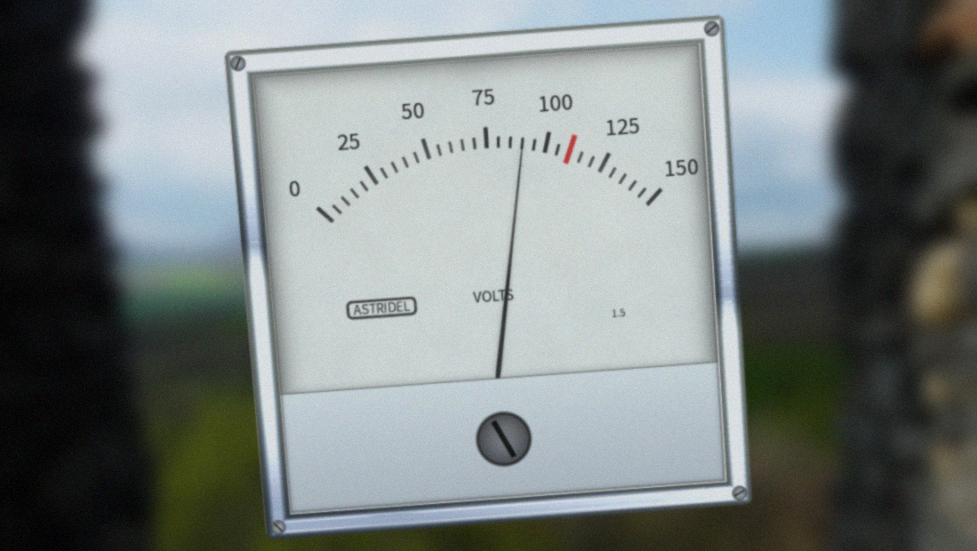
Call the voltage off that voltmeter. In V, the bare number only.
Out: 90
